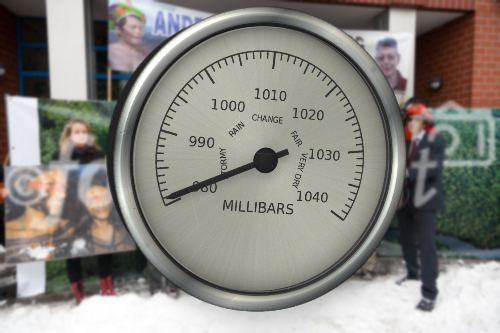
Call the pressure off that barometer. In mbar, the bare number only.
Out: 981
